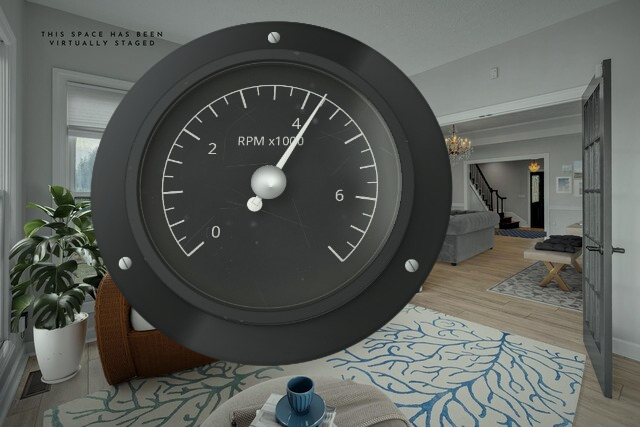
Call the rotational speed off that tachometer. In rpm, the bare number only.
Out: 4250
